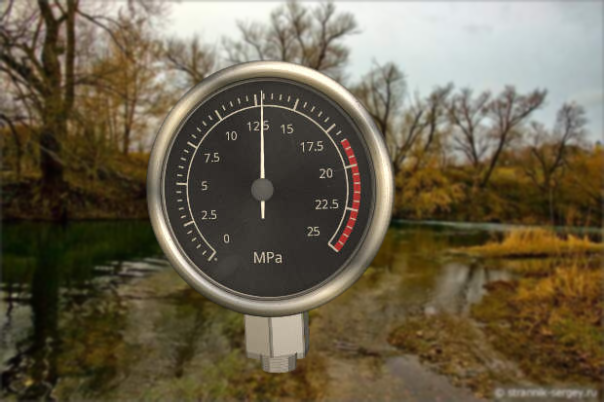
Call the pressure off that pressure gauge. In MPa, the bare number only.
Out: 13
